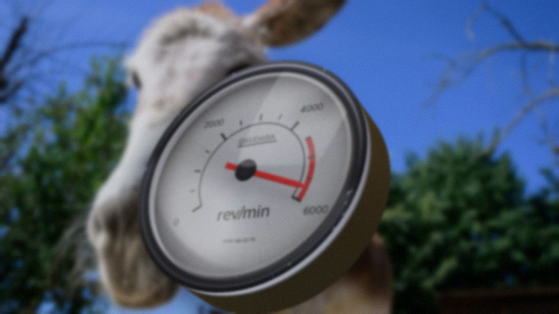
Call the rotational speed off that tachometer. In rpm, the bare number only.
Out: 5750
